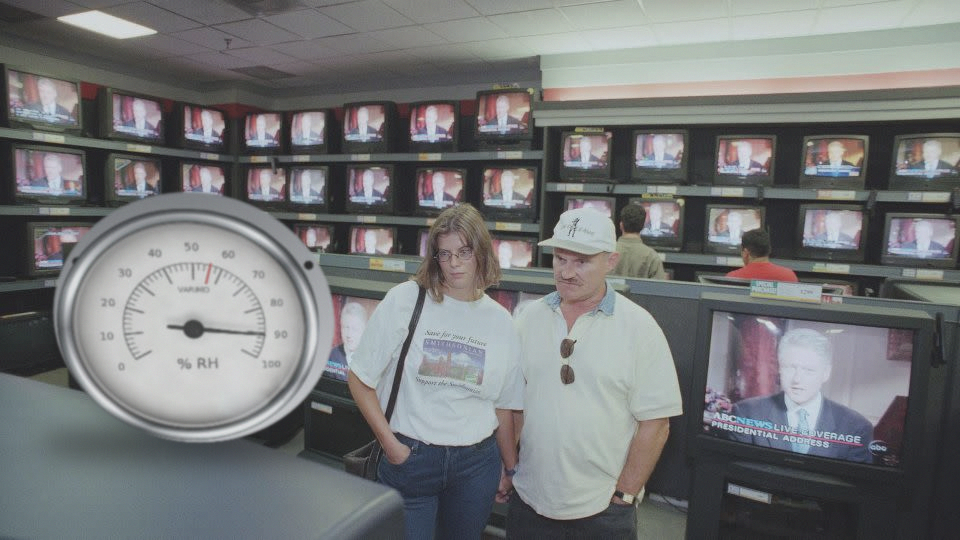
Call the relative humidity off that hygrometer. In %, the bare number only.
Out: 90
